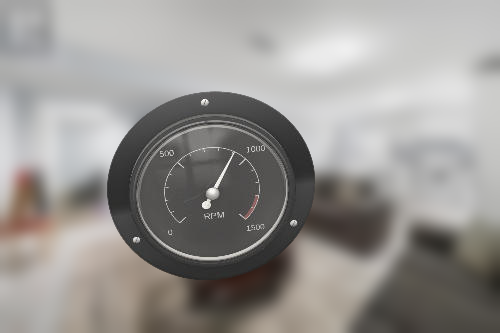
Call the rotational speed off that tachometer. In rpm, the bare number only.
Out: 900
